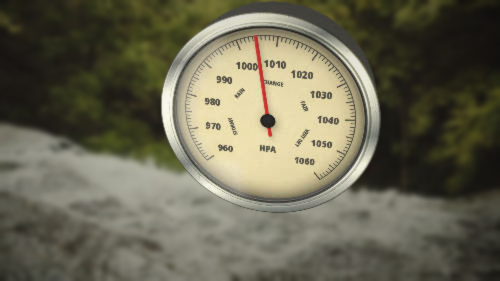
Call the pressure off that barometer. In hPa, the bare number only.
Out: 1005
